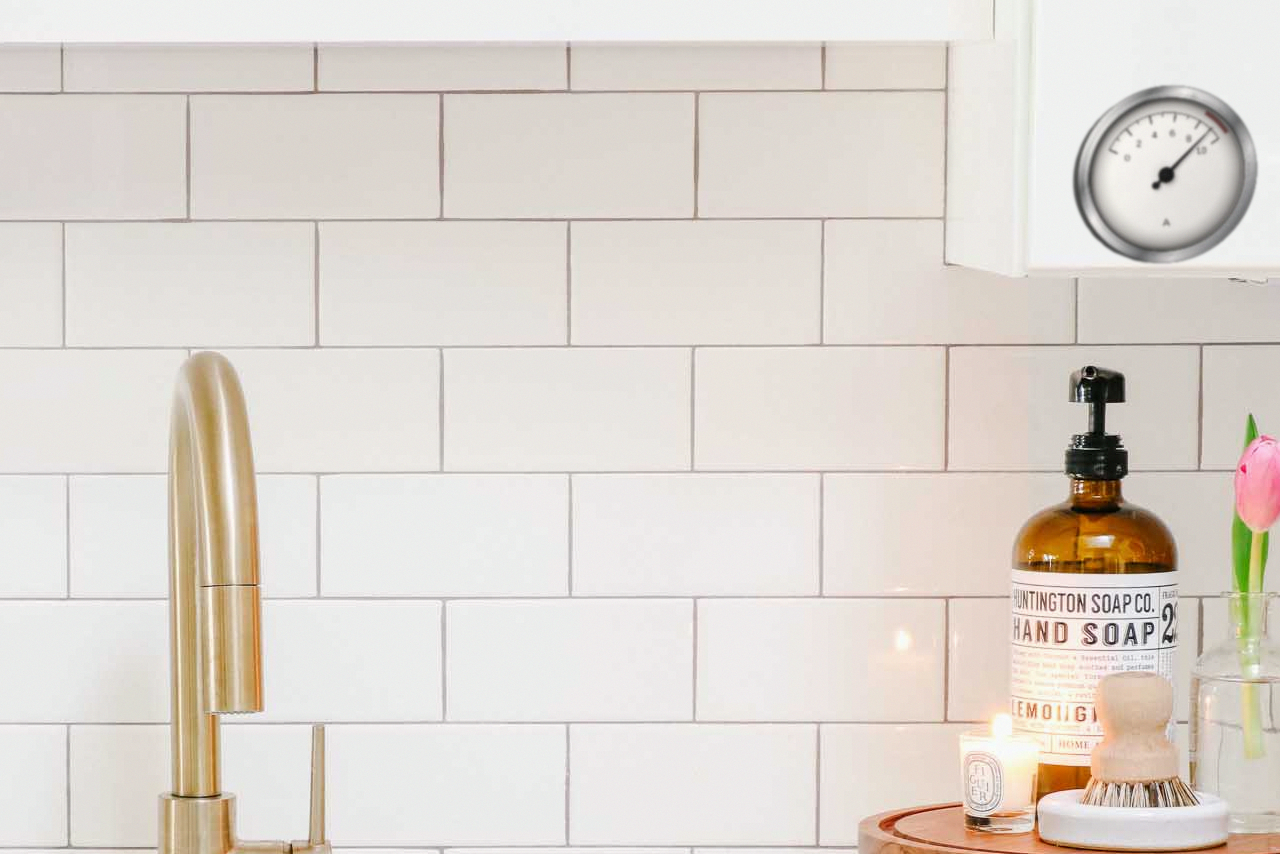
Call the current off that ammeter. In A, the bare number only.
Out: 9
